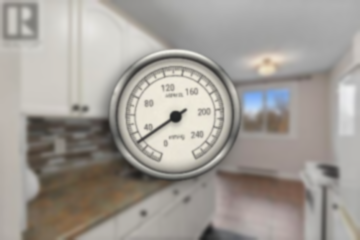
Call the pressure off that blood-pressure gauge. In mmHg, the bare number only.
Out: 30
